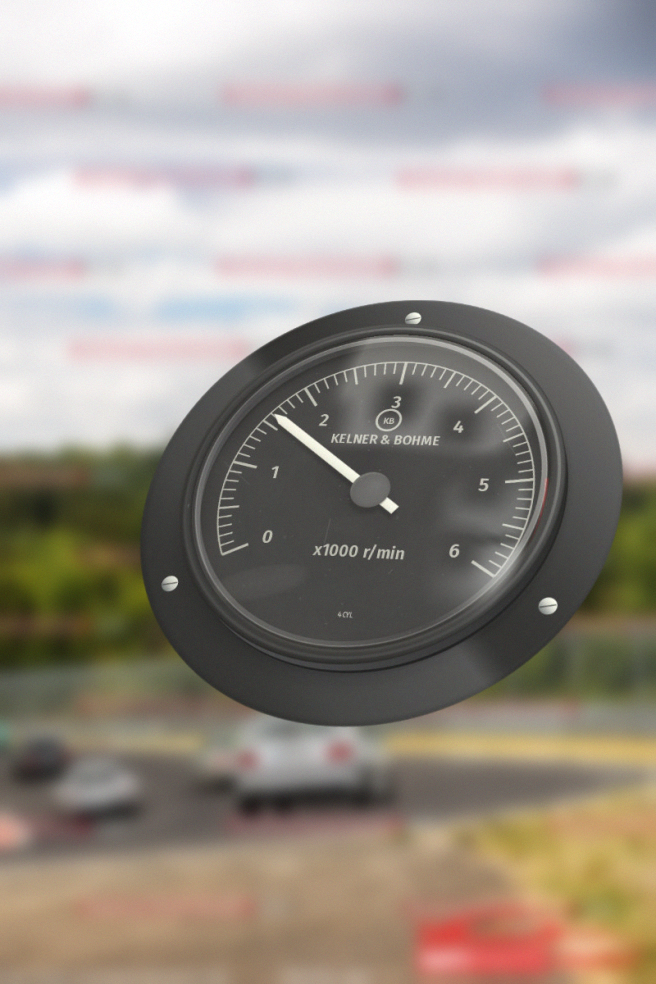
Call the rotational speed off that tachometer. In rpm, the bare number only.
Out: 1600
